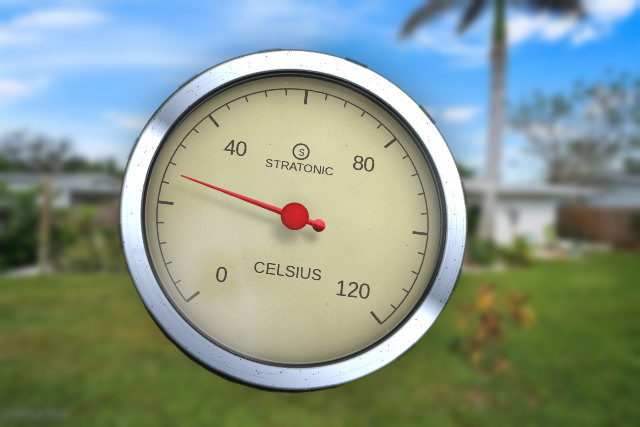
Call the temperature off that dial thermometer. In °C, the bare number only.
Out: 26
